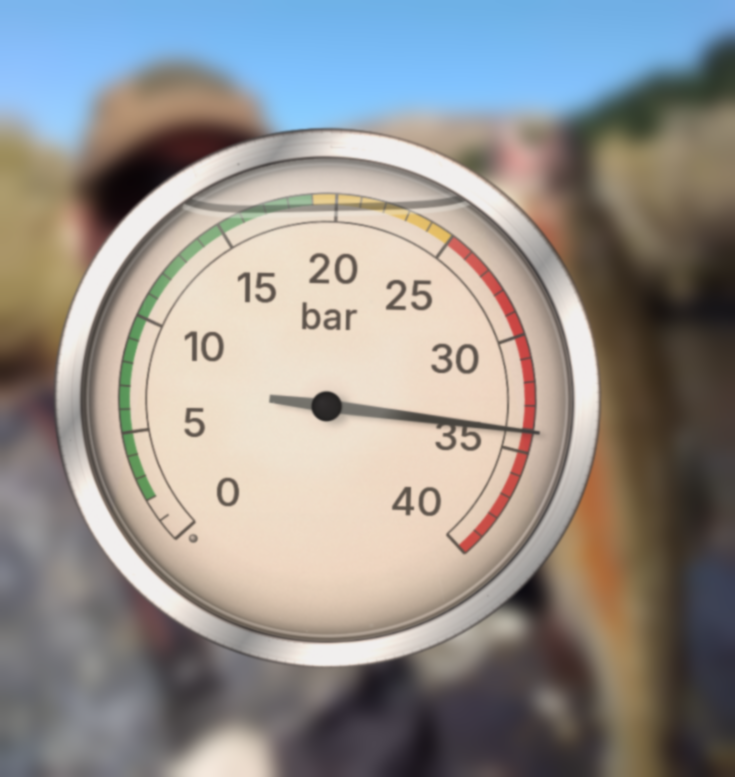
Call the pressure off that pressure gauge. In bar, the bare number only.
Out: 34
